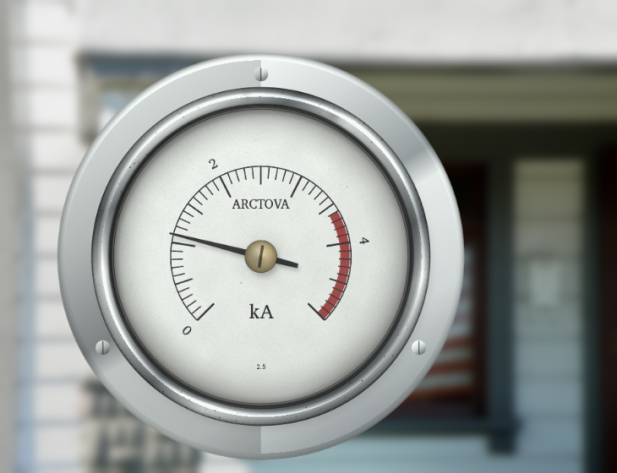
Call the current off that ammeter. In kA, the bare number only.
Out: 1.1
